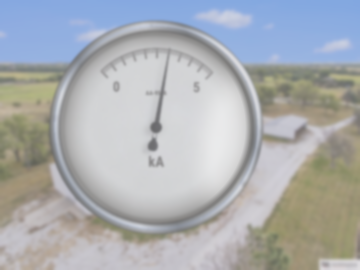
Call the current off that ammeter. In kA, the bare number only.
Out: 3
